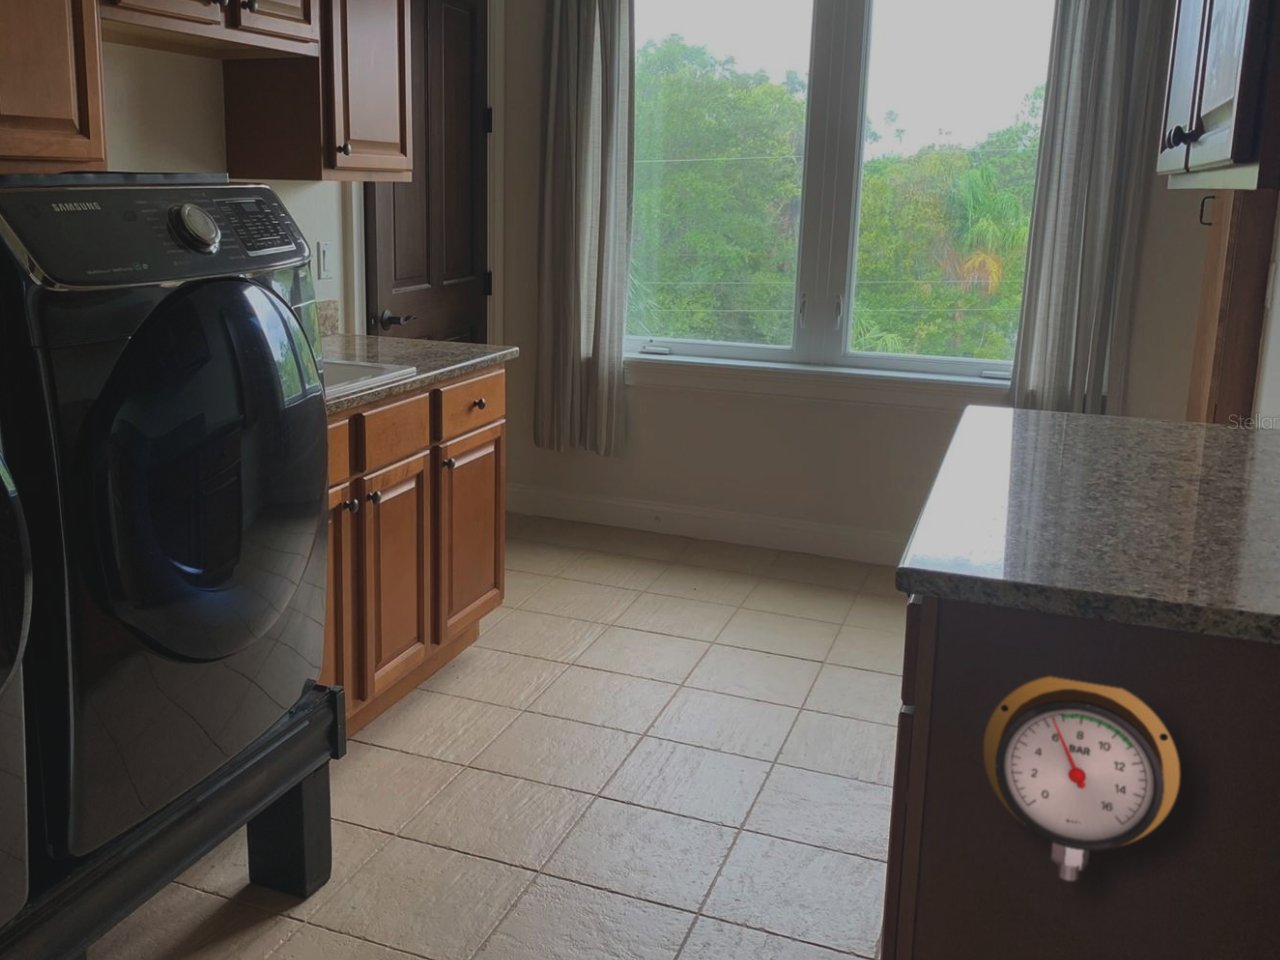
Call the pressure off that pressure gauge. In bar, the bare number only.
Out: 6.5
